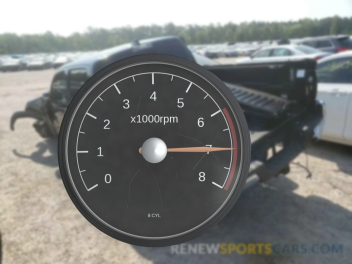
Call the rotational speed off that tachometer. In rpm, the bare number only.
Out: 7000
